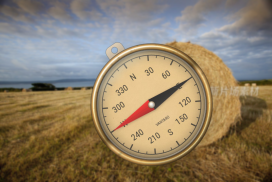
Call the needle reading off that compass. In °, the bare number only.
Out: 270
